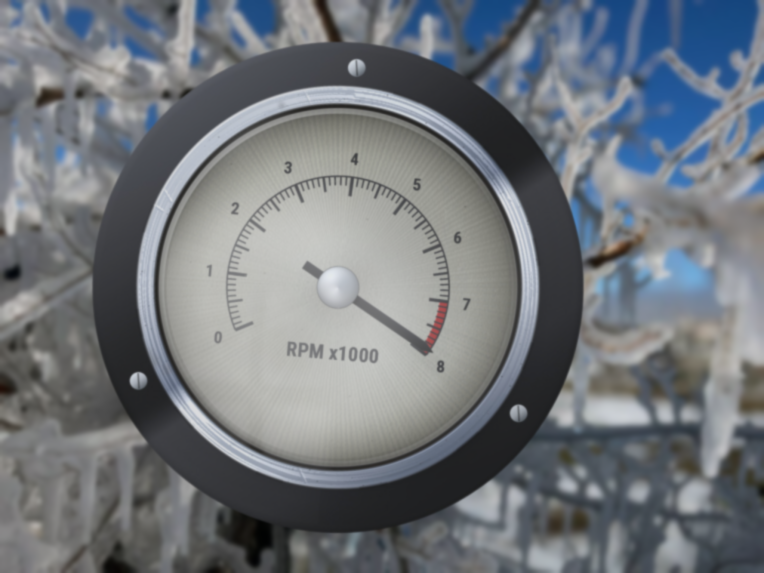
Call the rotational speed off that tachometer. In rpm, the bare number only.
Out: 7900
